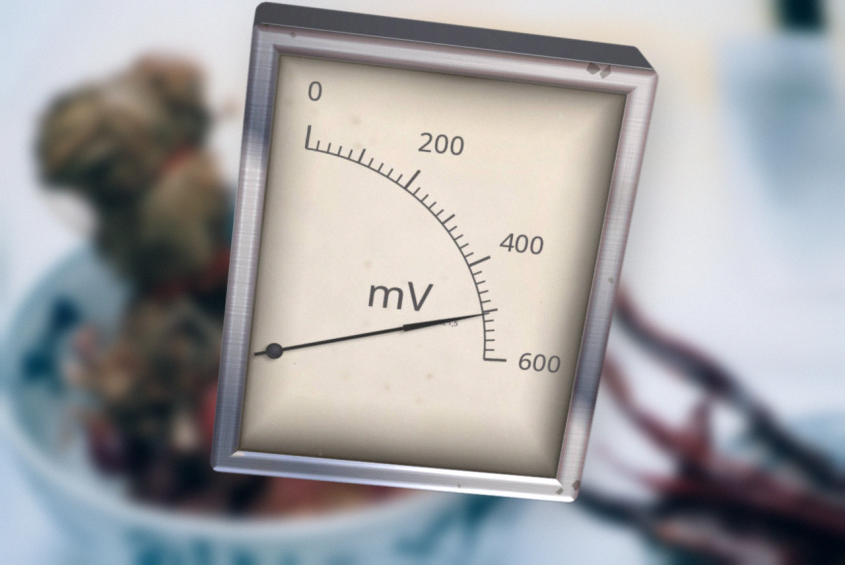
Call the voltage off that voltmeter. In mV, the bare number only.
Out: 500
